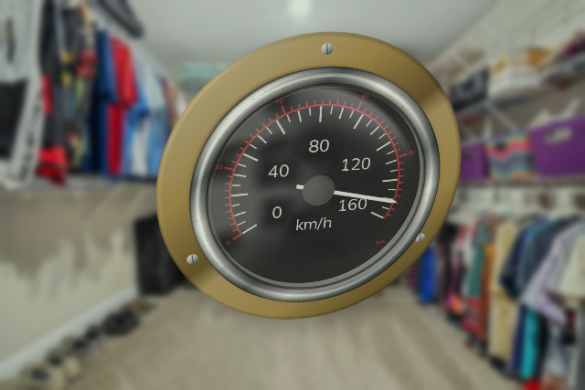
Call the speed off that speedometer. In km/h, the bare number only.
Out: 150
